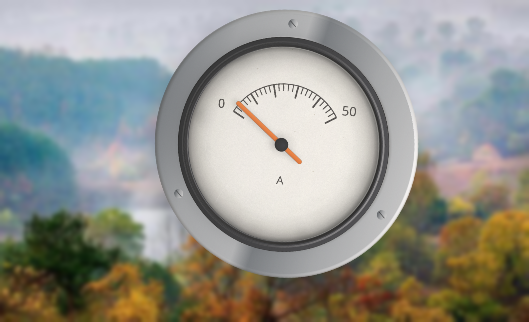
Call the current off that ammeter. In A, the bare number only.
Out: 4
